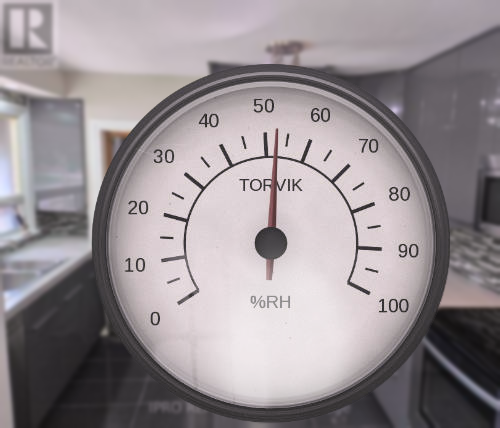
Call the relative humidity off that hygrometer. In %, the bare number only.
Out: 52.5
